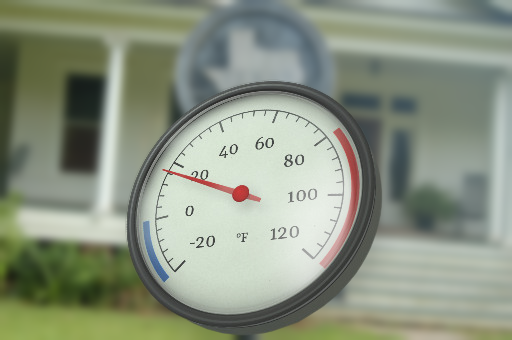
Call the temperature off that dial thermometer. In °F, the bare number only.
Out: 16
